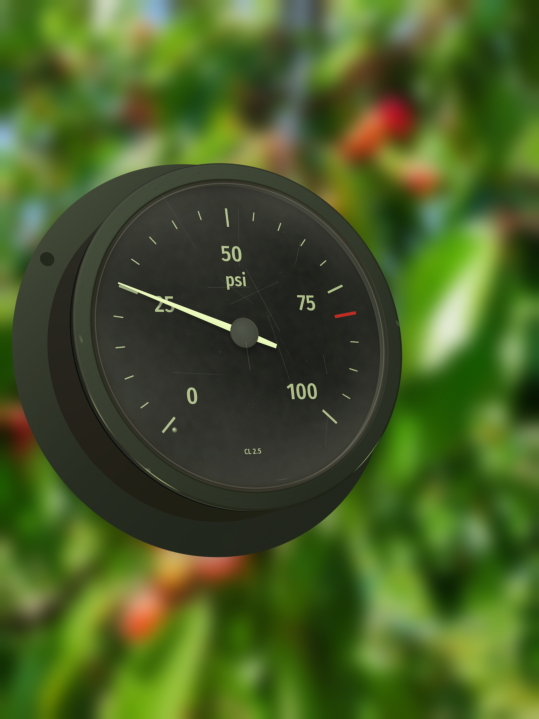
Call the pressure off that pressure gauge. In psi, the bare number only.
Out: 25
